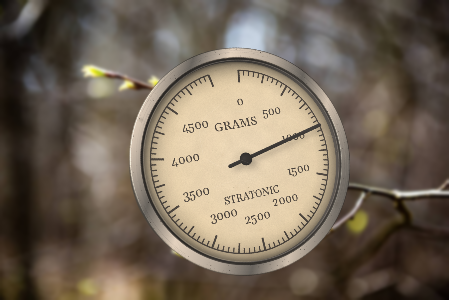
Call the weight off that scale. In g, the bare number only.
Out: 1000
